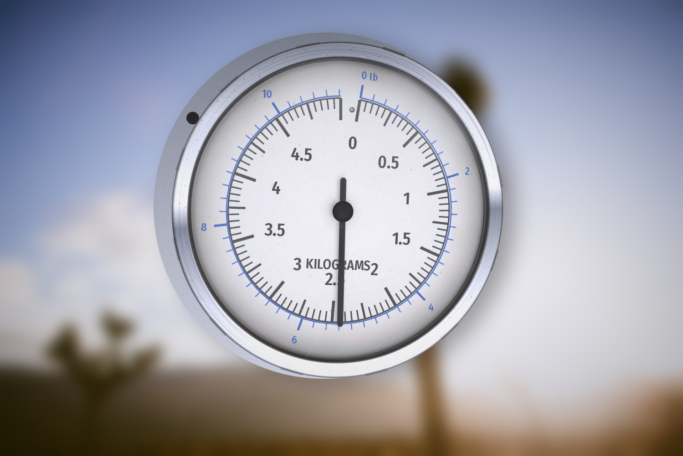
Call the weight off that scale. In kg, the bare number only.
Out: 2.45
